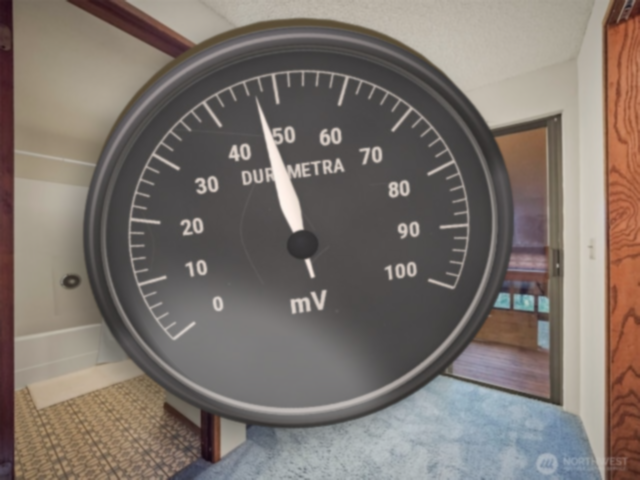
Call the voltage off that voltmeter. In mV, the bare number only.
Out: 47
